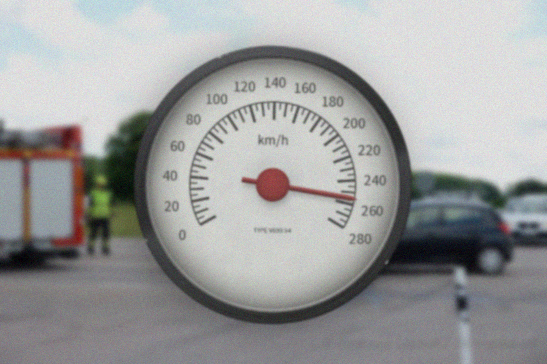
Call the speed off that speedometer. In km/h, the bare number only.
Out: 255
